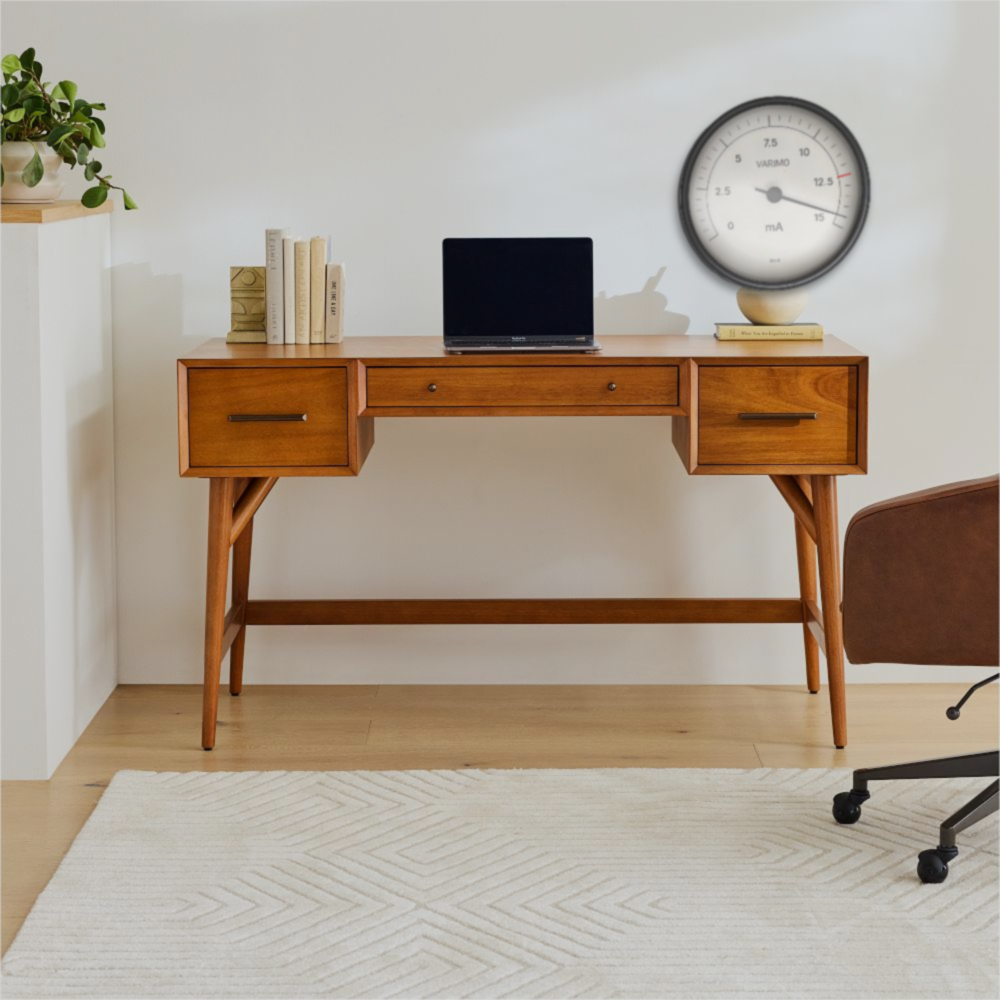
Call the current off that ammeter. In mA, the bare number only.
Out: 14.5
